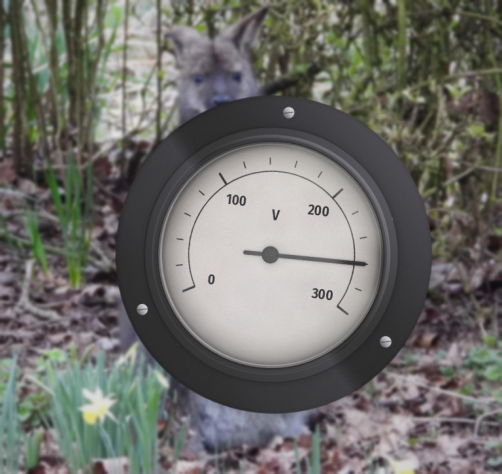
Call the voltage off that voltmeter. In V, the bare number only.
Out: 260
